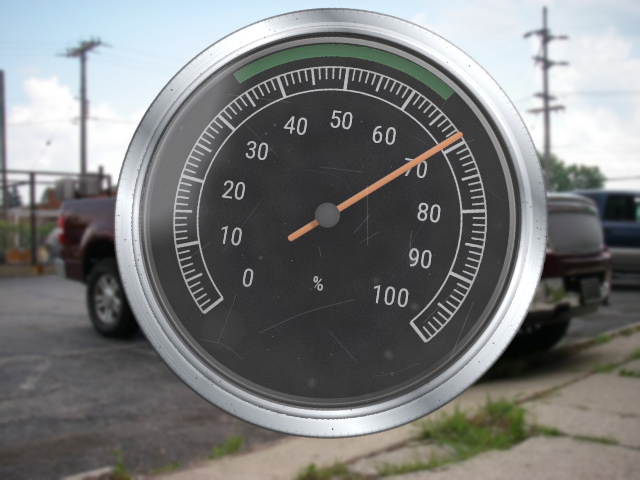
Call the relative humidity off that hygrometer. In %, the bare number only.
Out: 69
